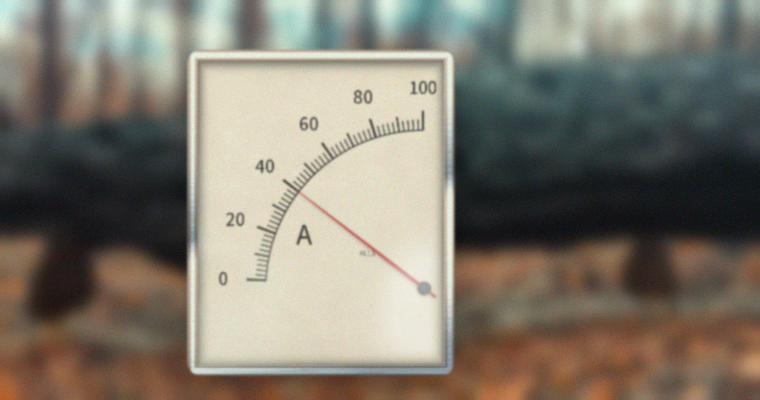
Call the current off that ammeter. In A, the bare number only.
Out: 40
